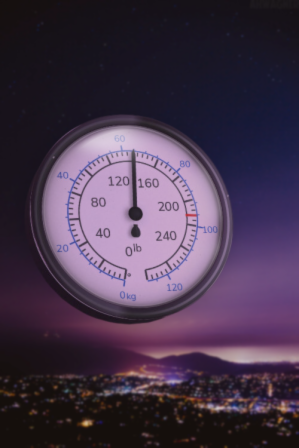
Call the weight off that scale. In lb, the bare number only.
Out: 140
